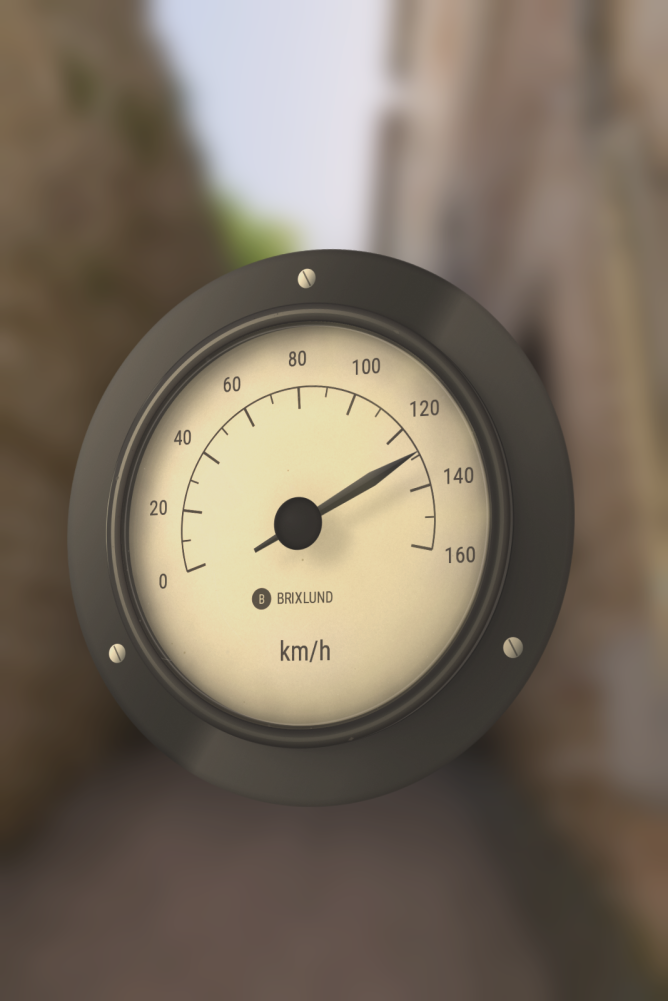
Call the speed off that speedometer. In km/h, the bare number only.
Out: 130
